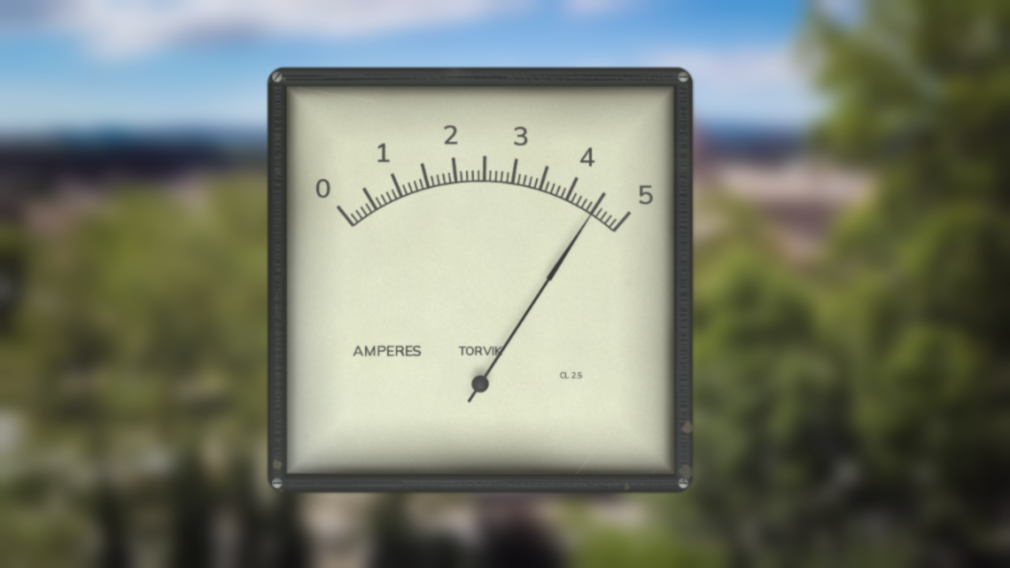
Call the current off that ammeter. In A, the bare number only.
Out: 4.5
